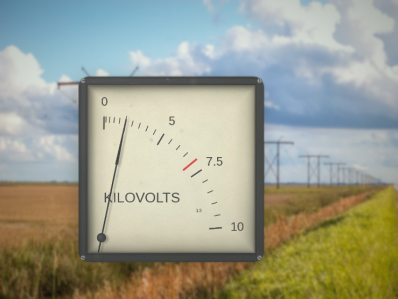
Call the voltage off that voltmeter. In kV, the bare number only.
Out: 2.5
